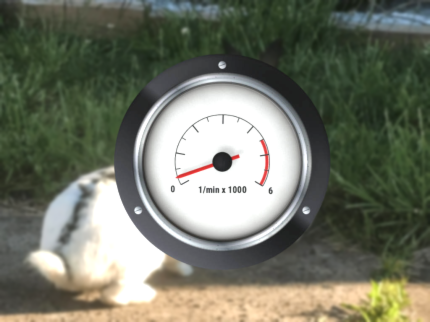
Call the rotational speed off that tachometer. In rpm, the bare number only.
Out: 250
